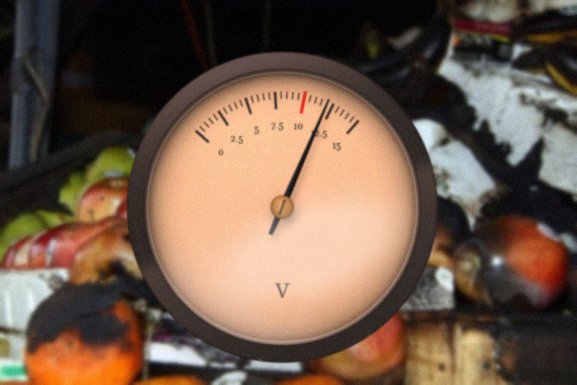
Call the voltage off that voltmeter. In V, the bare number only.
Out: 12
